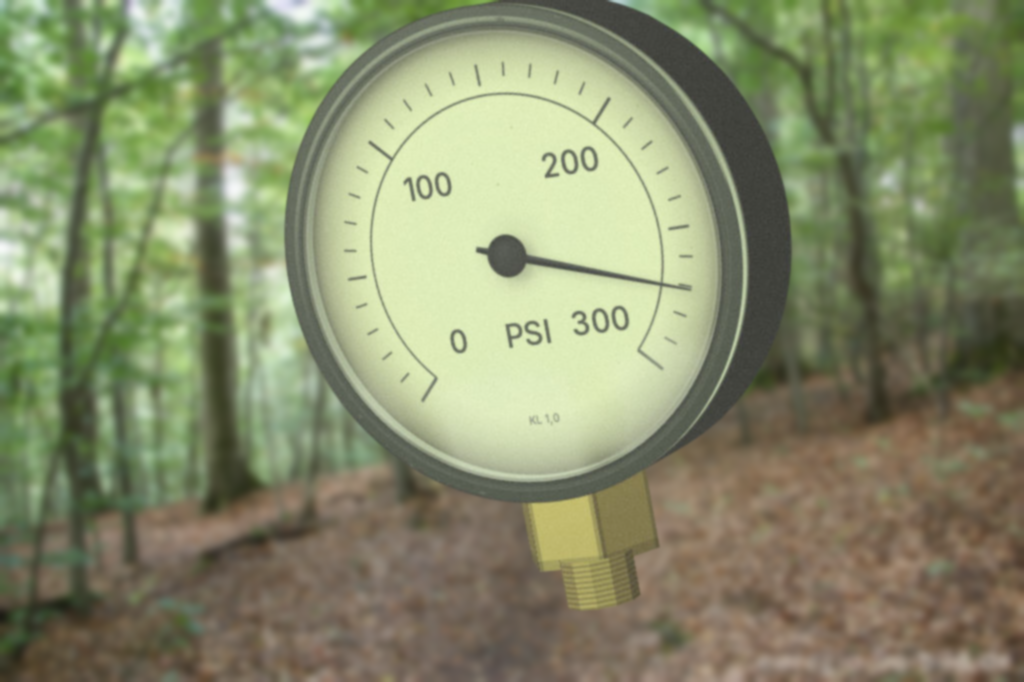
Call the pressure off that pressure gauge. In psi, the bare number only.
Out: 270
